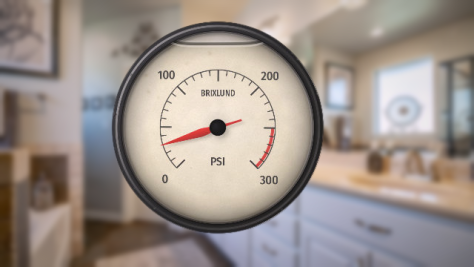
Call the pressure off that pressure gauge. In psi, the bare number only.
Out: 30
